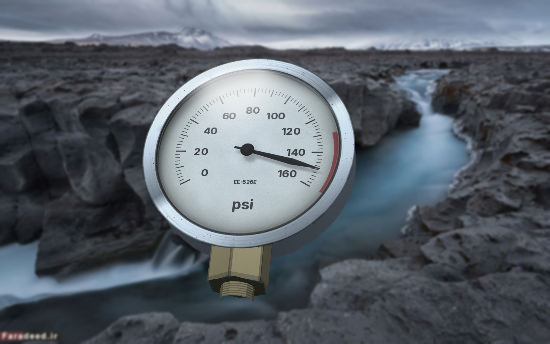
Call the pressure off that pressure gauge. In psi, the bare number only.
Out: 150
